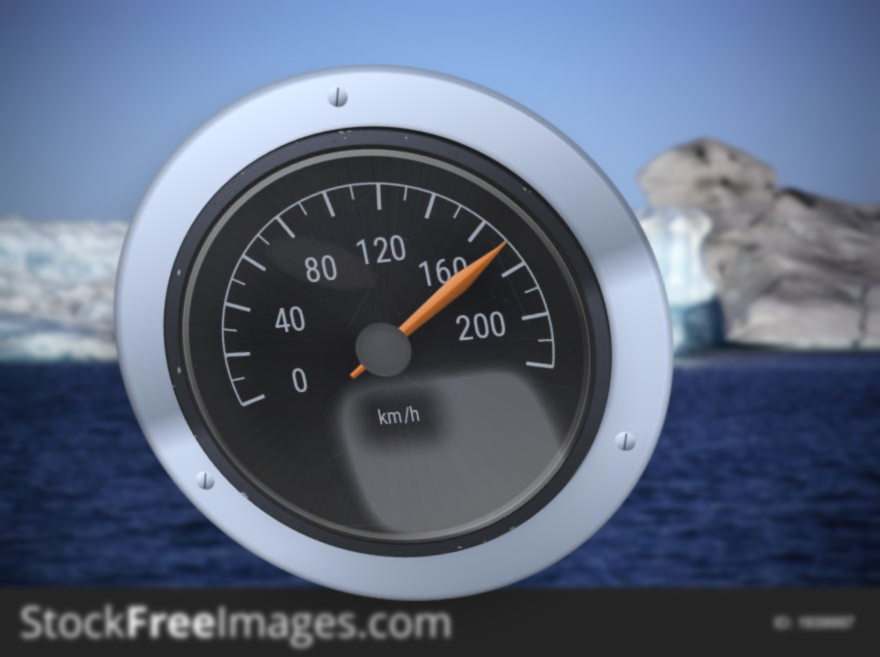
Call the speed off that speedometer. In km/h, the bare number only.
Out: 170
